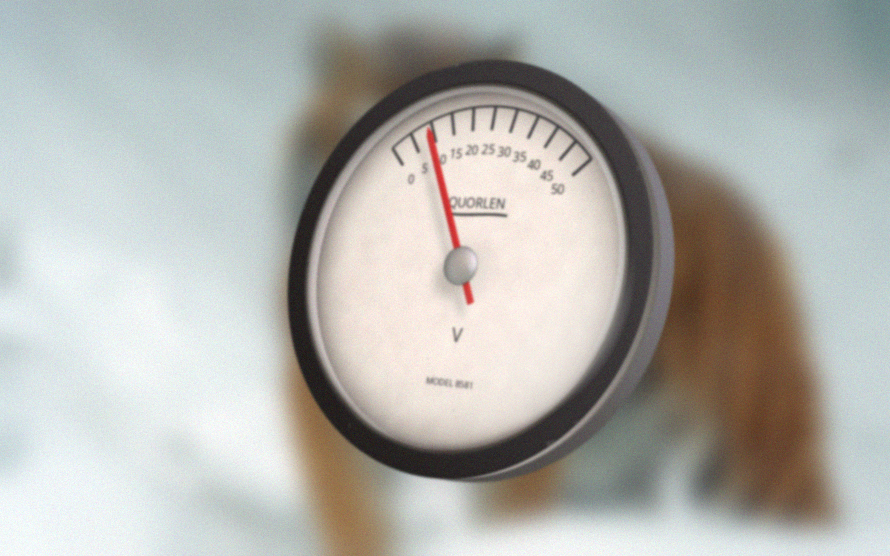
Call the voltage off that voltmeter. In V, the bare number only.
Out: 10
